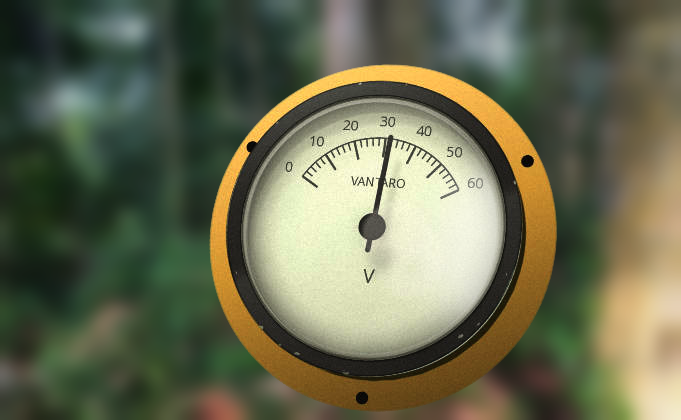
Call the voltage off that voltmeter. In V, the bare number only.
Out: 32
